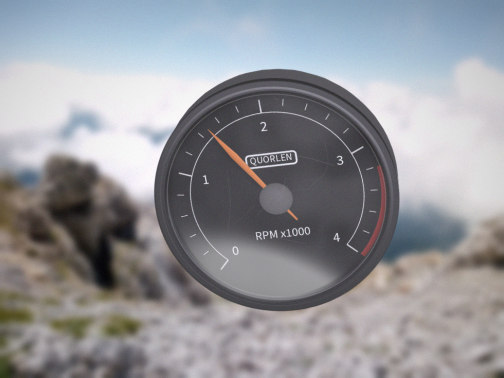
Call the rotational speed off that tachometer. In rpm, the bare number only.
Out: 1500
